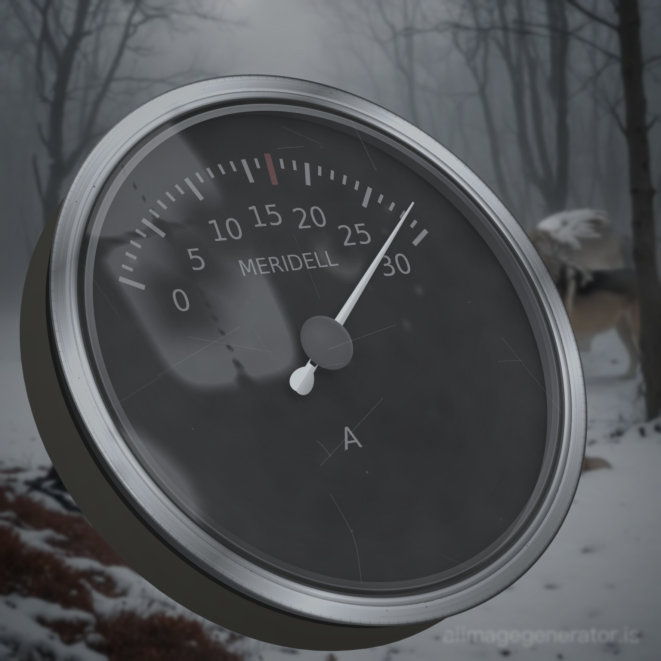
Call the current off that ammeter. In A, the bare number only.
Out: 28
